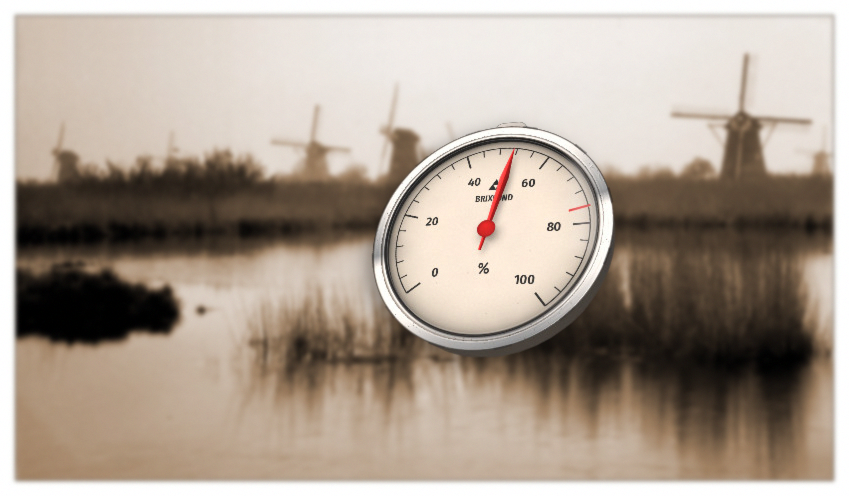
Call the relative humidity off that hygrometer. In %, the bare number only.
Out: 52
